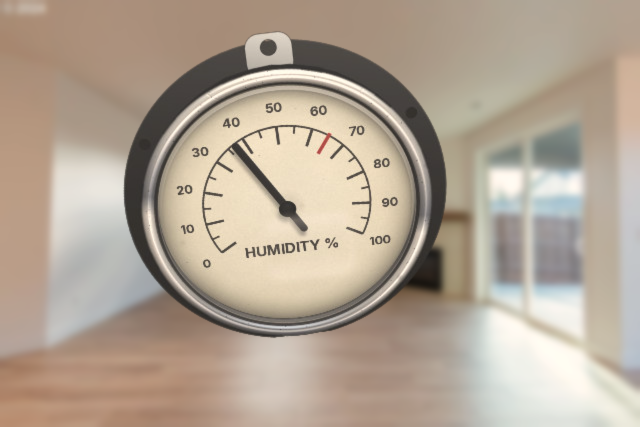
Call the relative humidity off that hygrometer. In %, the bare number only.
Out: 37.5
